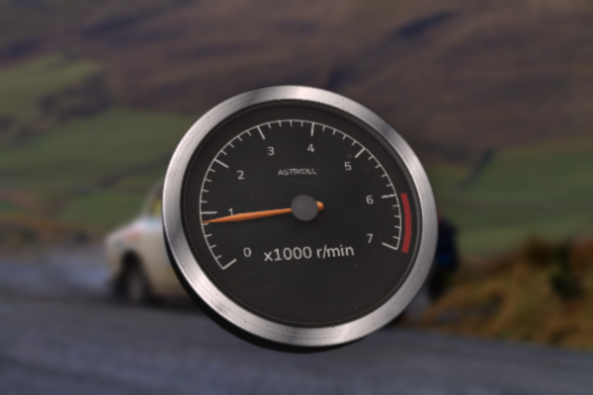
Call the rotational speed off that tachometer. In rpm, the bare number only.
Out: 800
